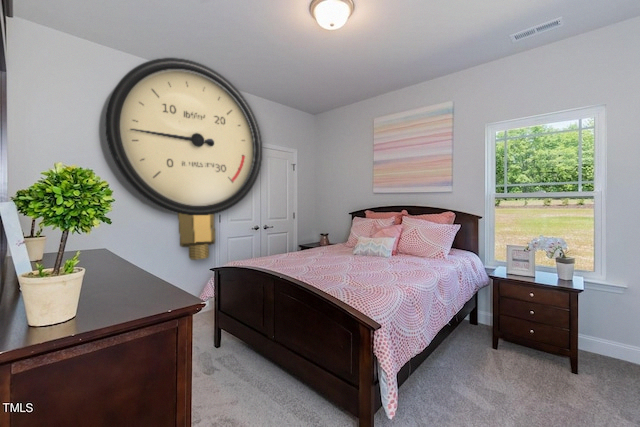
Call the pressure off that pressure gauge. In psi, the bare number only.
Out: 5
